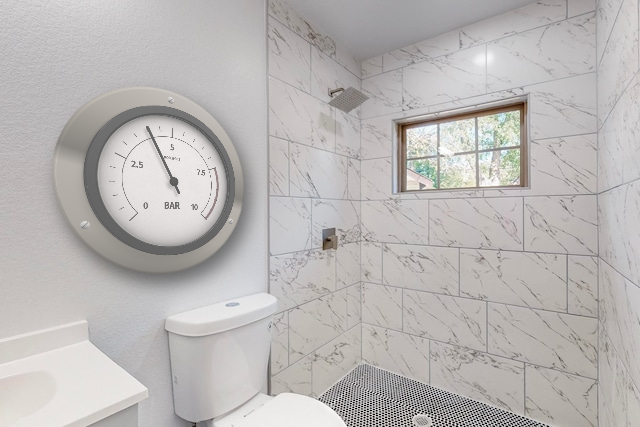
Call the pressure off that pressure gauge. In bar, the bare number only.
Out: 4
